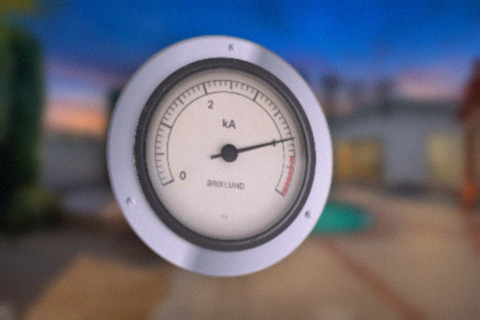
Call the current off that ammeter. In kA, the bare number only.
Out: 4
